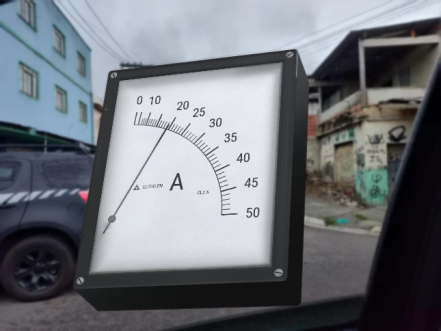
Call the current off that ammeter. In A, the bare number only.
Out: 20
